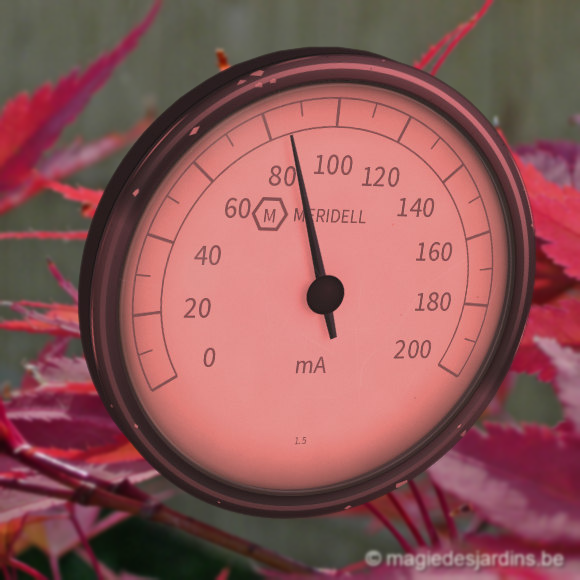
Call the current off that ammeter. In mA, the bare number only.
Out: 85
